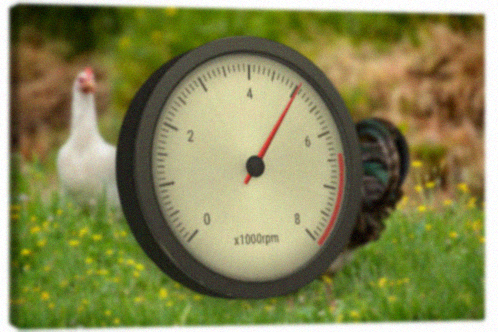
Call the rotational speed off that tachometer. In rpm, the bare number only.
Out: 5000
